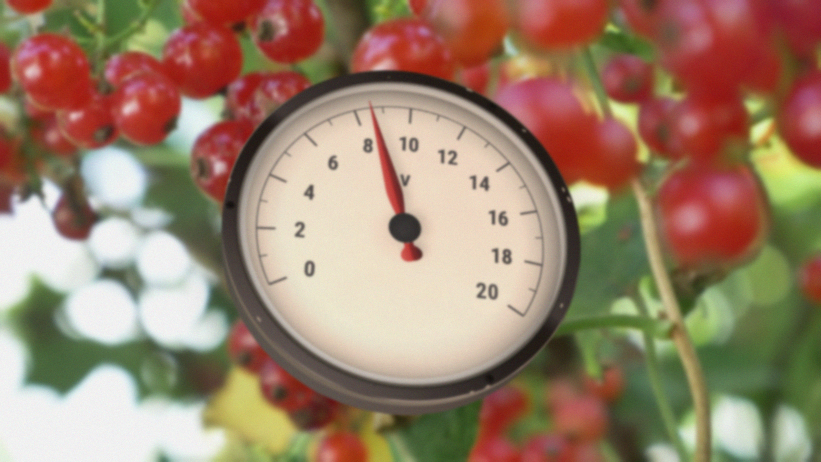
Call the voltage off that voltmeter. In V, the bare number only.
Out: 8.5
